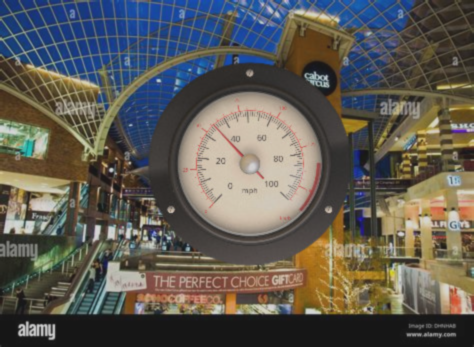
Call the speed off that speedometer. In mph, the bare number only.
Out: 35
